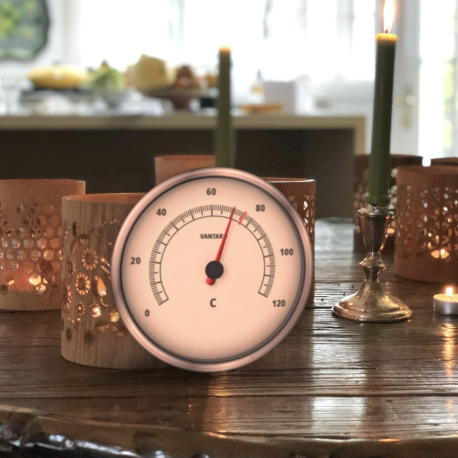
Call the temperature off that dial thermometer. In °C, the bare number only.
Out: 70
